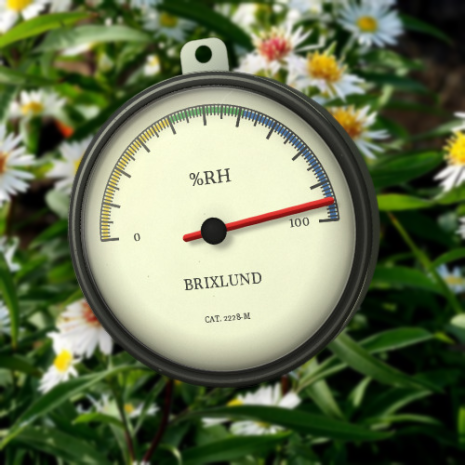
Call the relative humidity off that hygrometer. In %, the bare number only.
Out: 95
